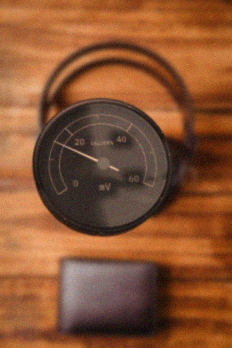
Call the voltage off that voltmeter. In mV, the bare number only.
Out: 15
